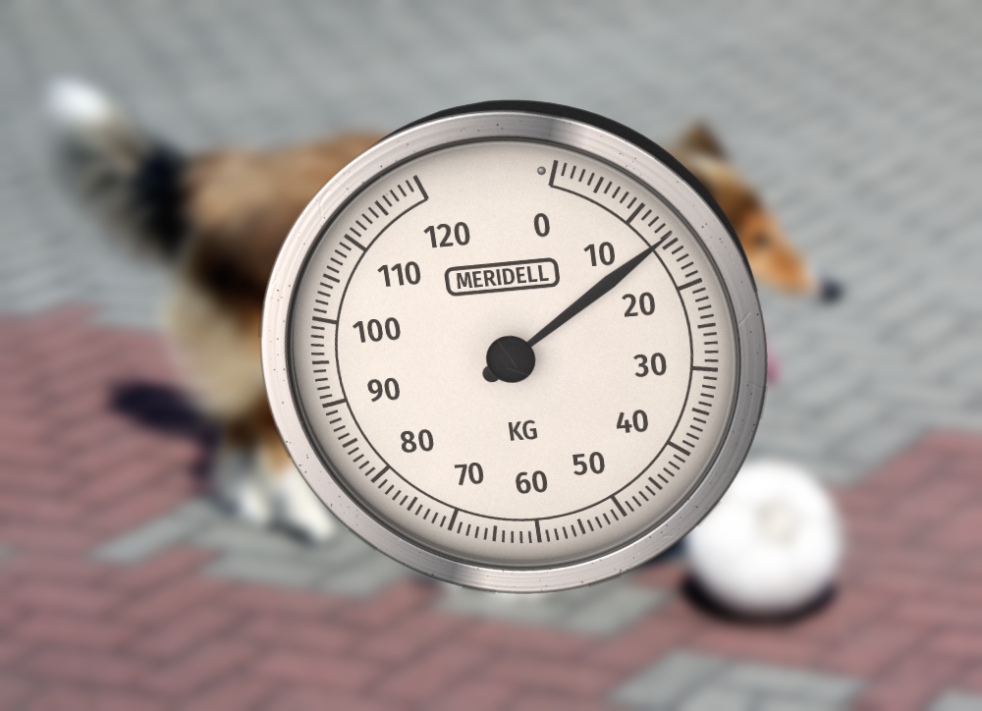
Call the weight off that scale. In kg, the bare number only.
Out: 14
